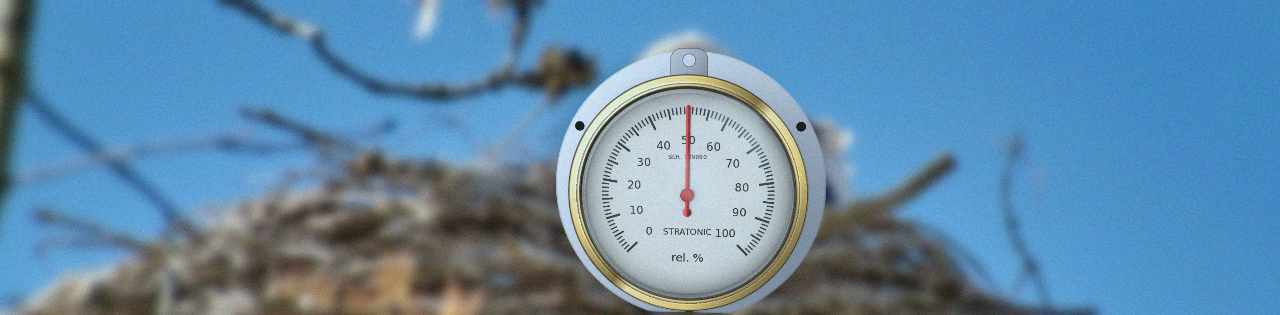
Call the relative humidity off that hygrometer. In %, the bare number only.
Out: 50
